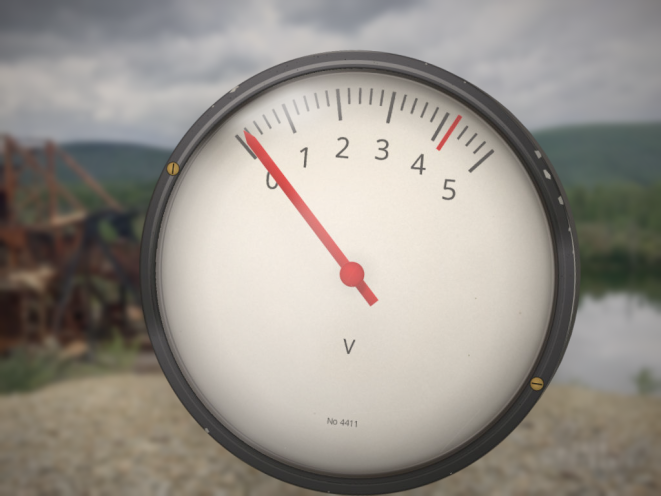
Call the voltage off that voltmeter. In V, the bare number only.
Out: 0.2
